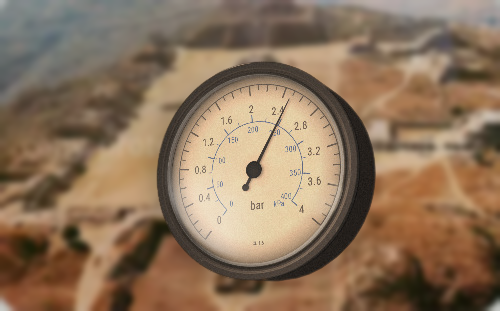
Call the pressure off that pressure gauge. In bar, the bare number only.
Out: 2.5
